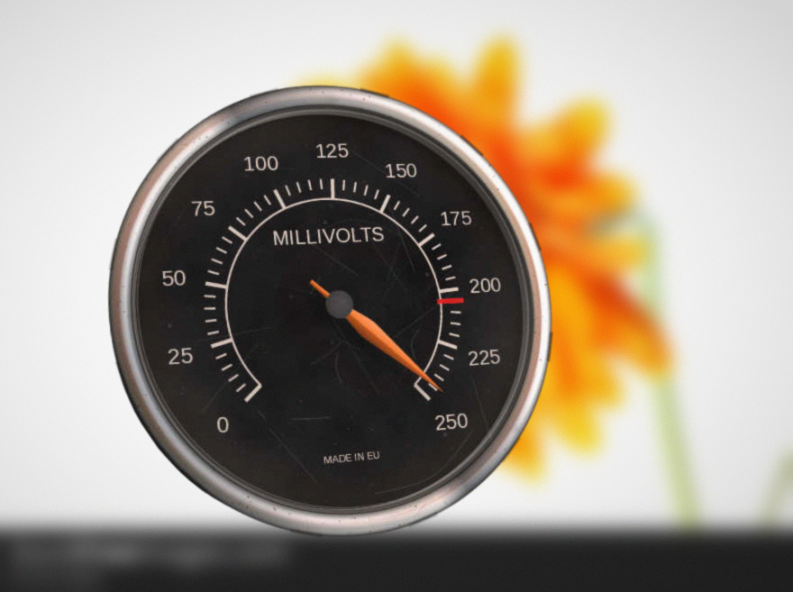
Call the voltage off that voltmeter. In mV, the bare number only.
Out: 245
